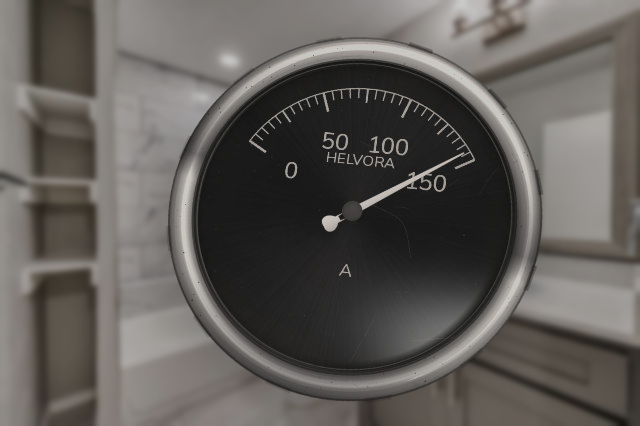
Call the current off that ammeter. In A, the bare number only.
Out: 145
